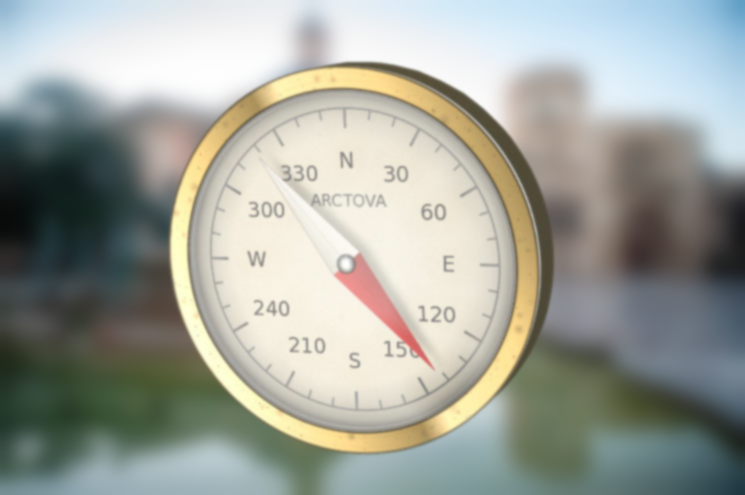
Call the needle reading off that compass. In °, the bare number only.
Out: 140
